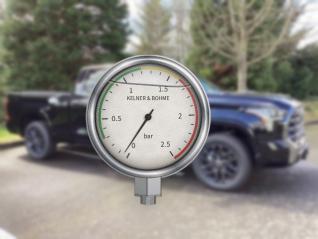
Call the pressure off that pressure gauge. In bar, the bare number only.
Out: 0.05
